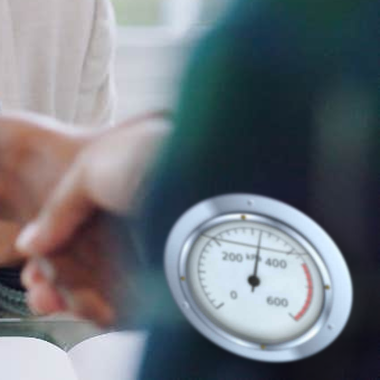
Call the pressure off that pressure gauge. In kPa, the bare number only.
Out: 320
